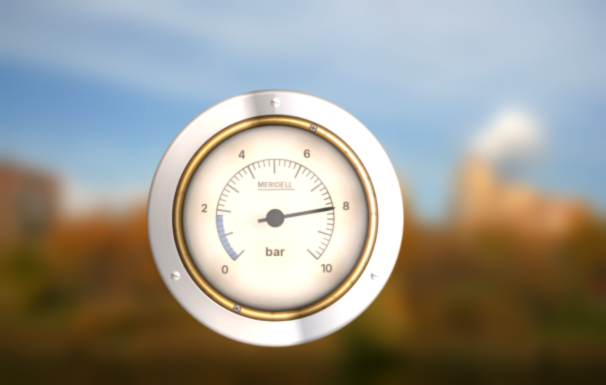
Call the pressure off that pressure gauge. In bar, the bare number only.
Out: 8
